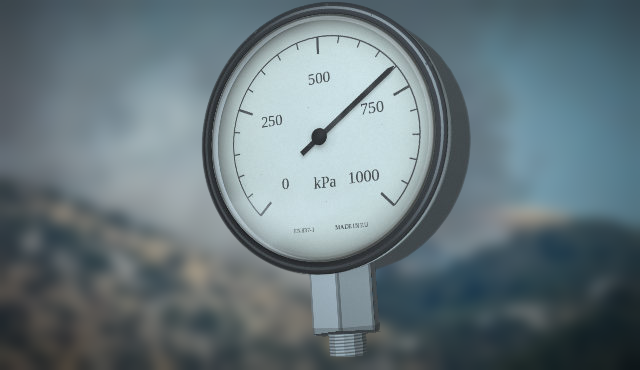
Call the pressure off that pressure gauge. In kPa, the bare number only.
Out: 700
